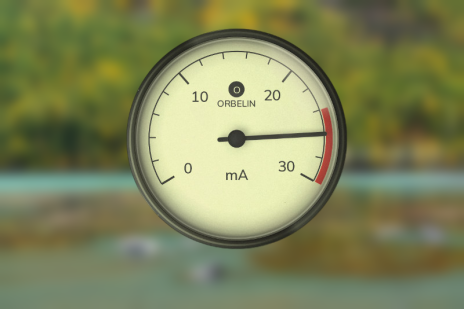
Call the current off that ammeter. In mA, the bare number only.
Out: 26
